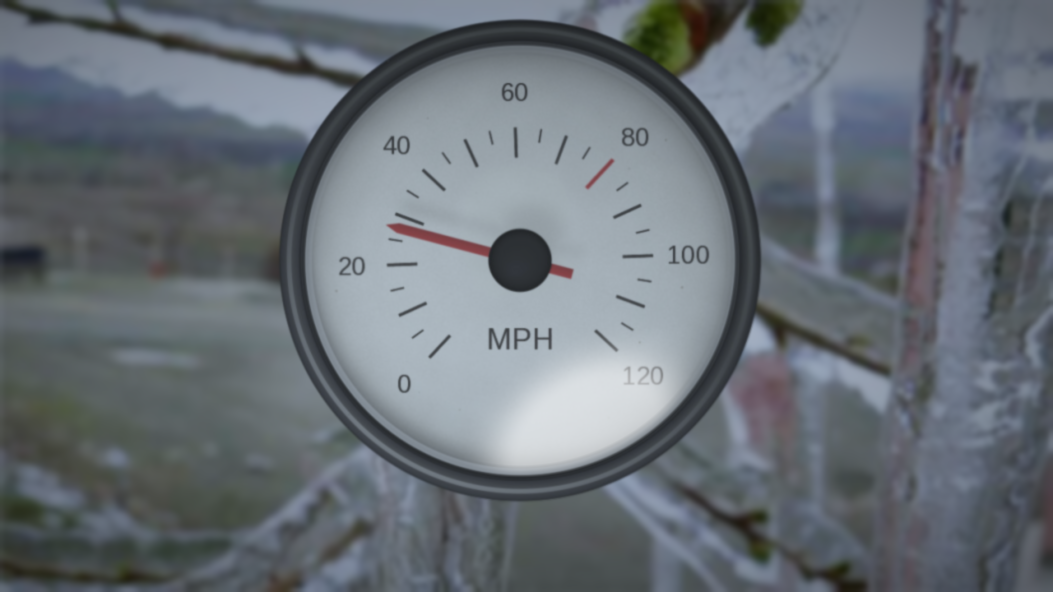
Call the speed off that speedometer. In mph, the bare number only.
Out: 27.5
